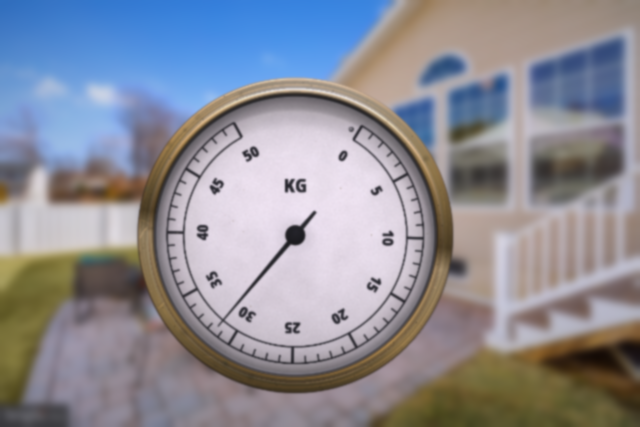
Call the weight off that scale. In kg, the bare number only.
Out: 31.5
